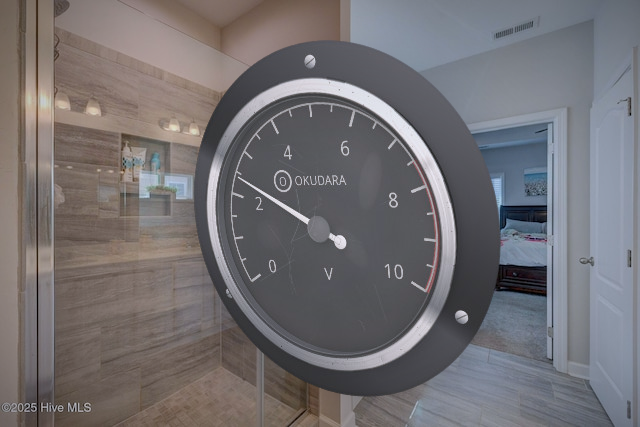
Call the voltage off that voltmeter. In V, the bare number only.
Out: 2.5
